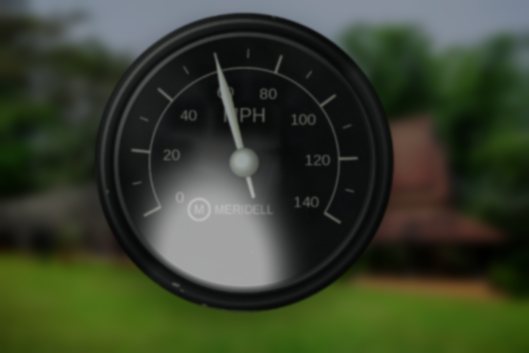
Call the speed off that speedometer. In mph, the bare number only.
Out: 60
